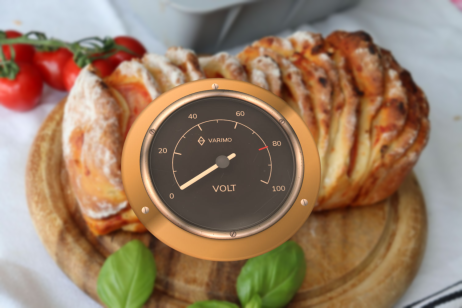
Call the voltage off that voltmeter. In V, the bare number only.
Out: 0
